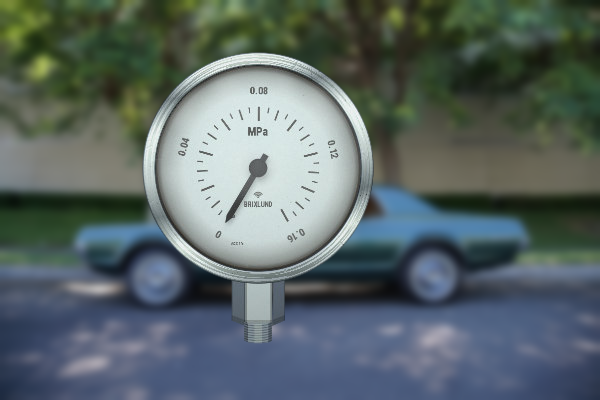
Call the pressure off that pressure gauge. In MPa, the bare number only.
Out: 0
